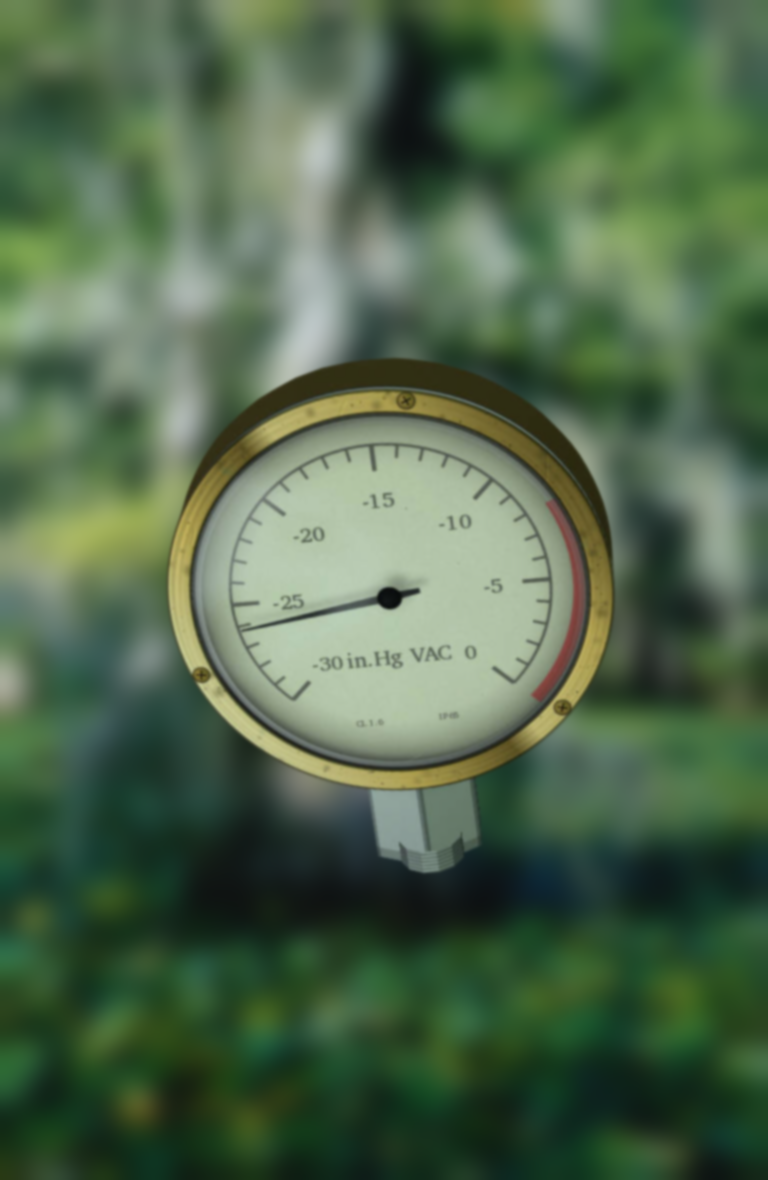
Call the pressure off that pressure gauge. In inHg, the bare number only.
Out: -26
